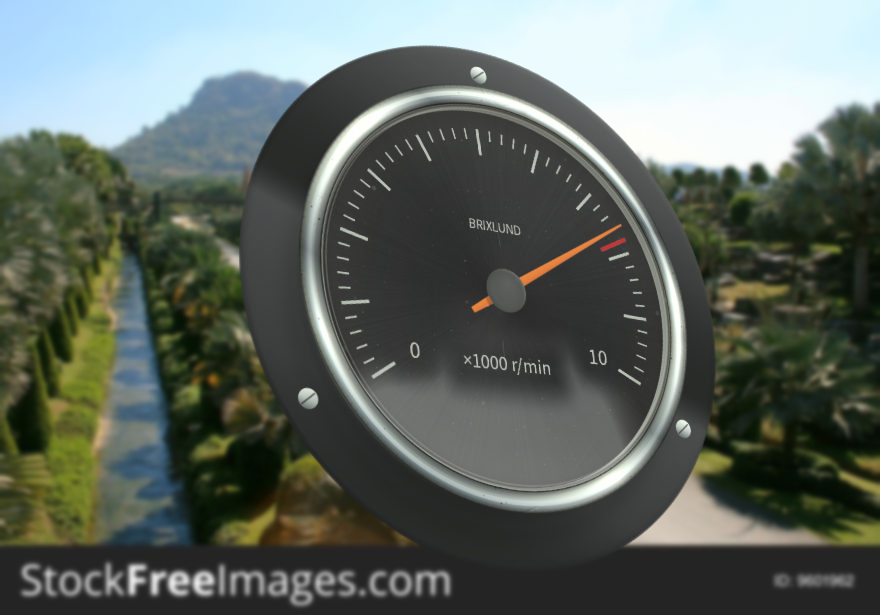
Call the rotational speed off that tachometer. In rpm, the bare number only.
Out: 7600
